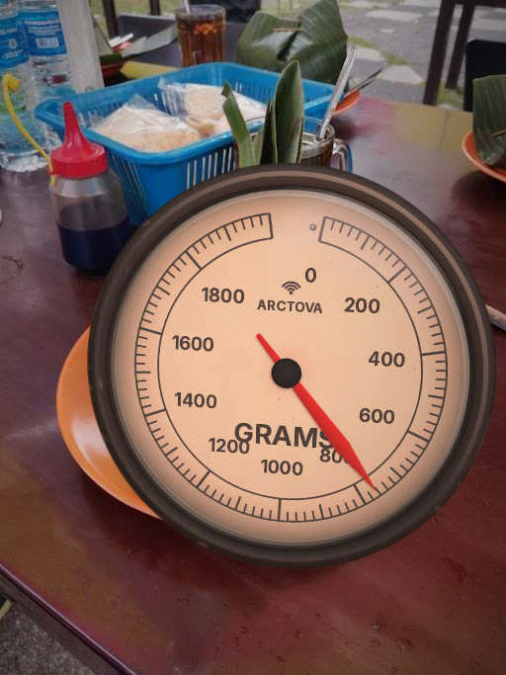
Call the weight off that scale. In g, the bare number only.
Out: 760
